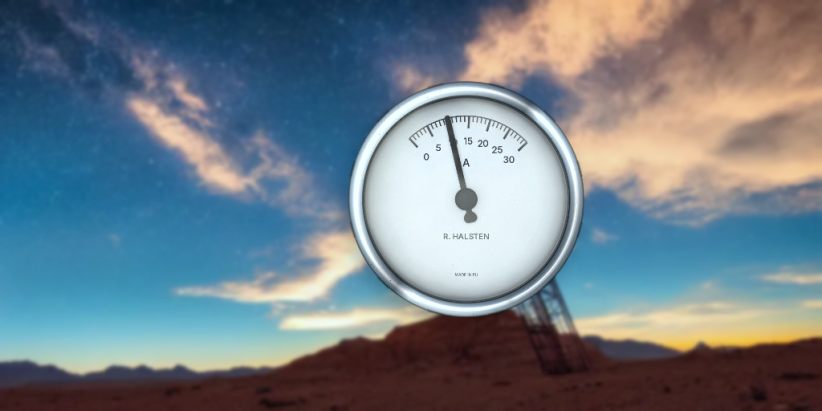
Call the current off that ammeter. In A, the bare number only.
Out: 10
